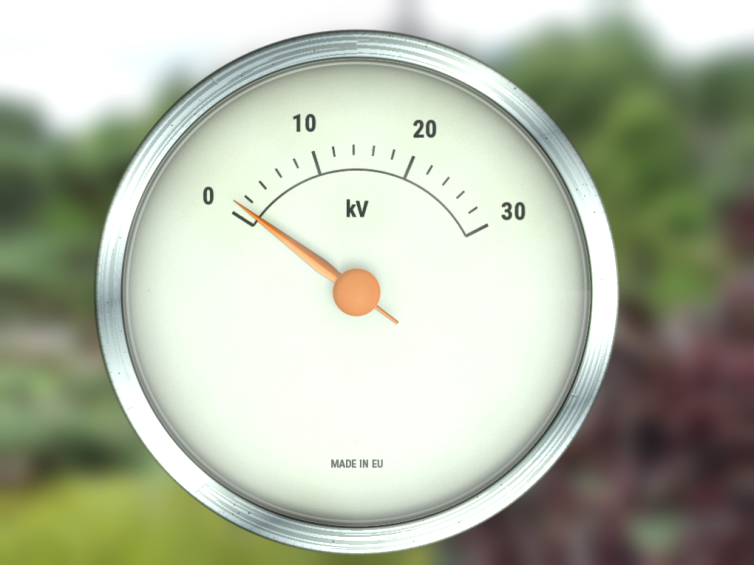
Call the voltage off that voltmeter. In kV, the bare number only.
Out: 1
